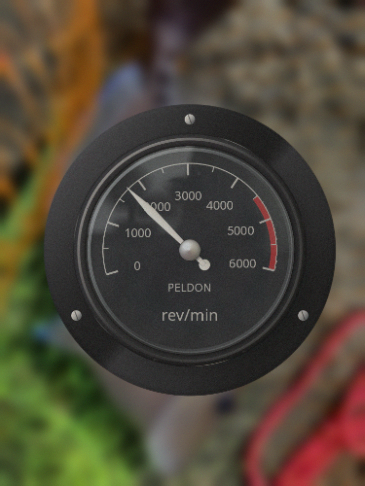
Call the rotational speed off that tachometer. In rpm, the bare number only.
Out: 1750
